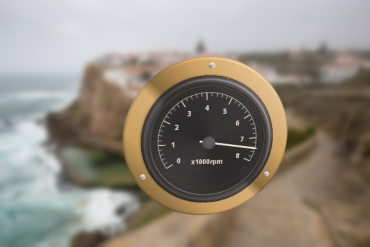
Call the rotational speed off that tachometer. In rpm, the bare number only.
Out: 7400
